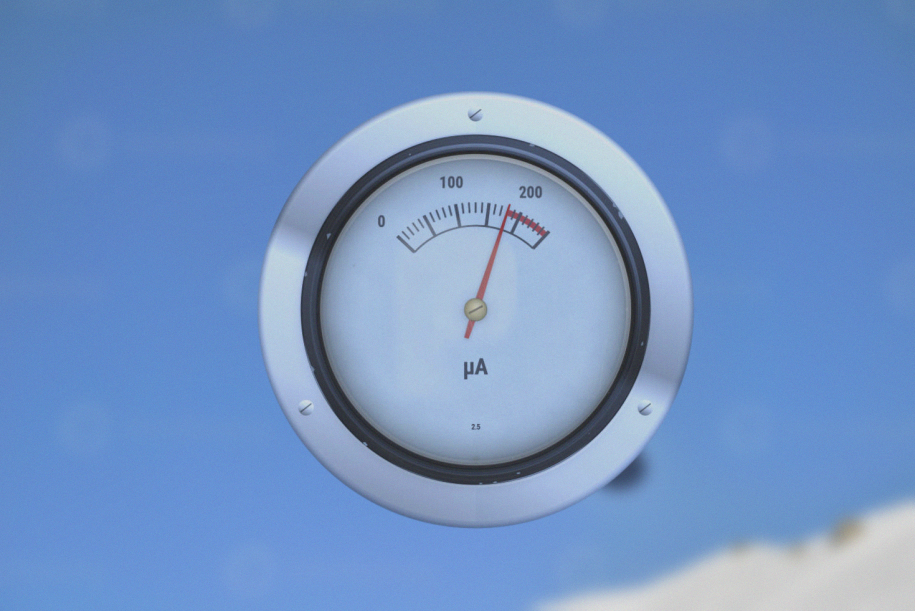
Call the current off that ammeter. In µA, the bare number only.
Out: 180
